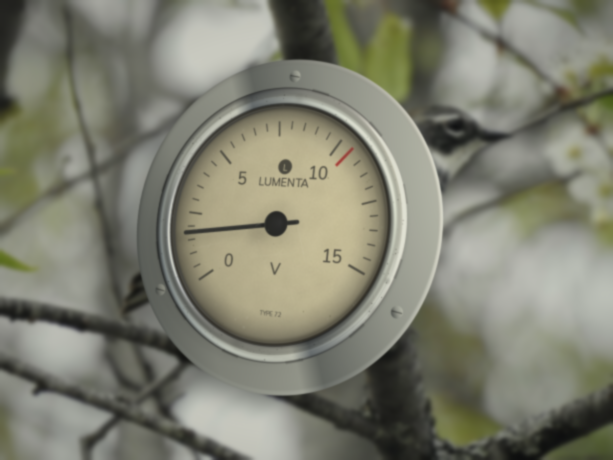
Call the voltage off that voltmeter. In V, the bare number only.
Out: 1.75
